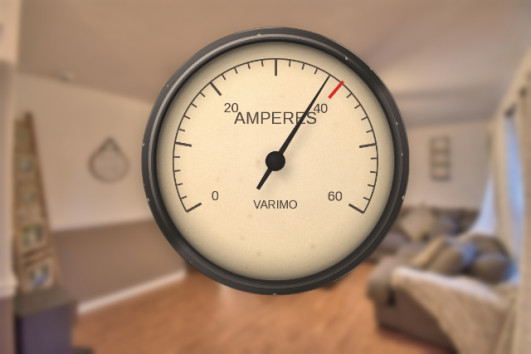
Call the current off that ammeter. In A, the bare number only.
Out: 38
